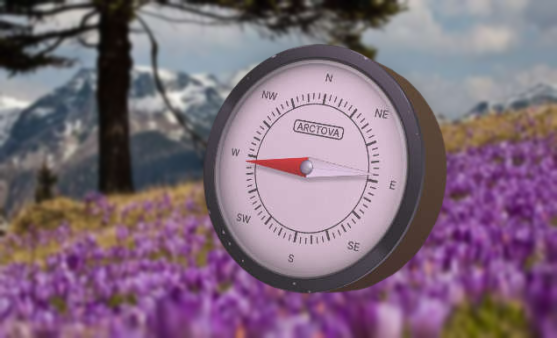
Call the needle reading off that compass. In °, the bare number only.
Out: 265
